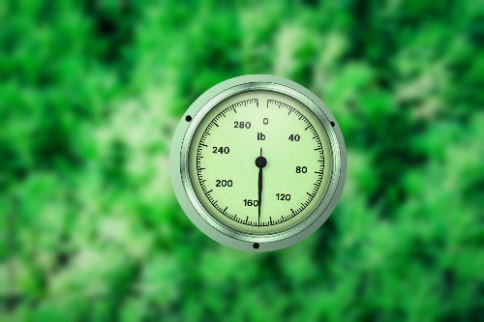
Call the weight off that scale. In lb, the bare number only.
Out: 150
